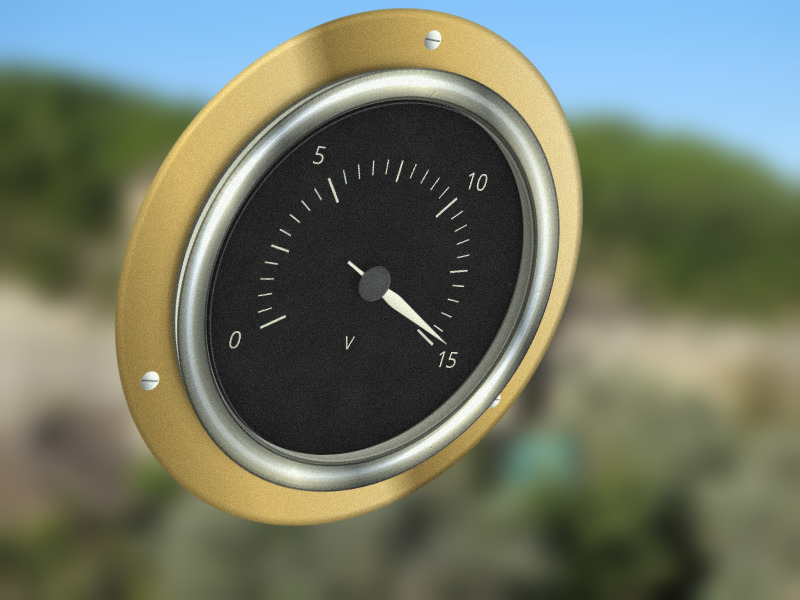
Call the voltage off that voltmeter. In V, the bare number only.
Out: 14.75
